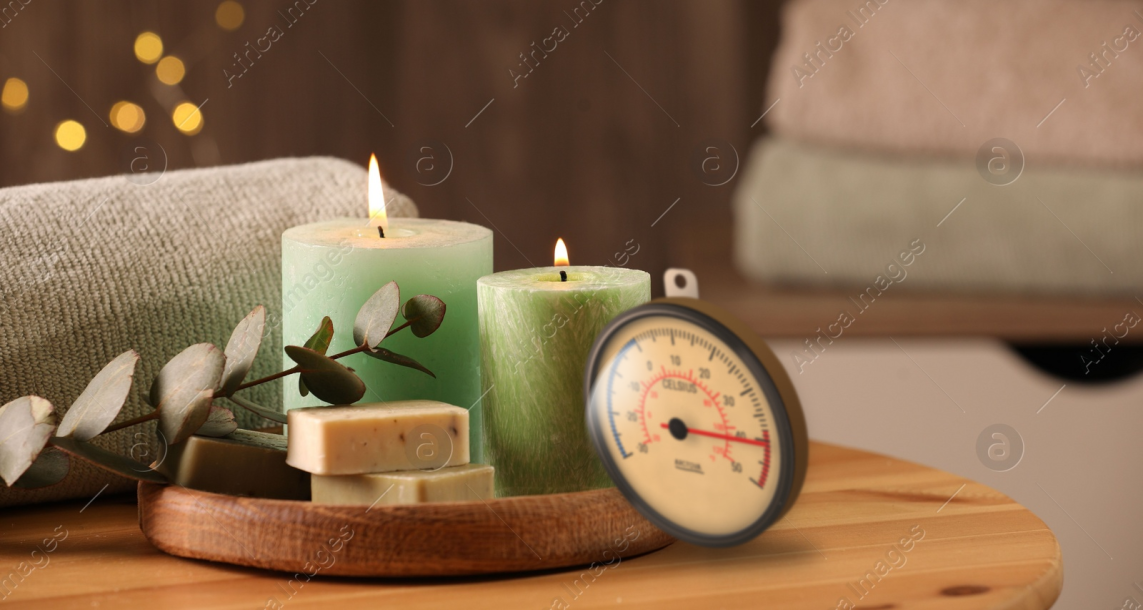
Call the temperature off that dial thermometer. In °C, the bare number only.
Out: 40
